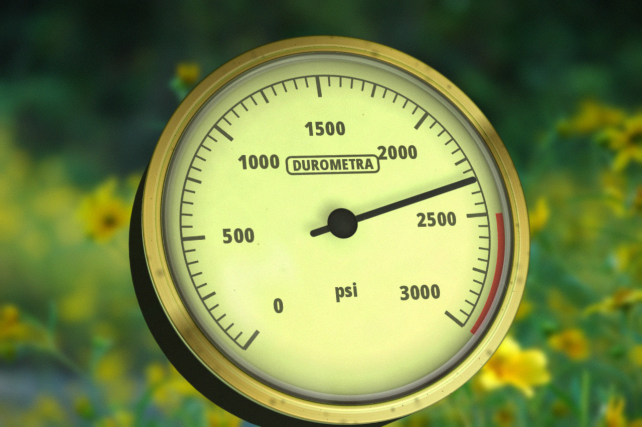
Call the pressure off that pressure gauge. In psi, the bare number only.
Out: 2350
